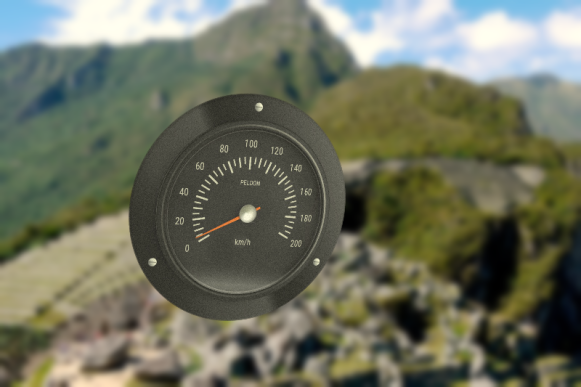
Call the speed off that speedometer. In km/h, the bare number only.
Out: 5
